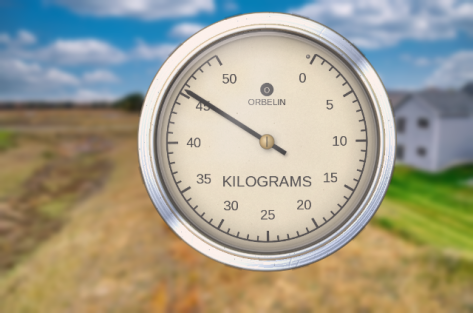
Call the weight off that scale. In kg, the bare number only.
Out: 45.5
